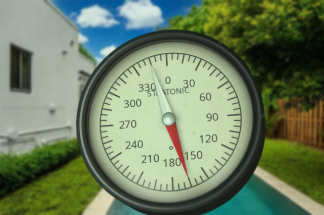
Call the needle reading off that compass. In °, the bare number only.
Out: 165
